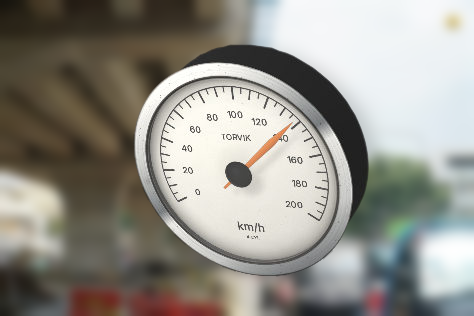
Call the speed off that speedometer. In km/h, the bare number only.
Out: 137.5
